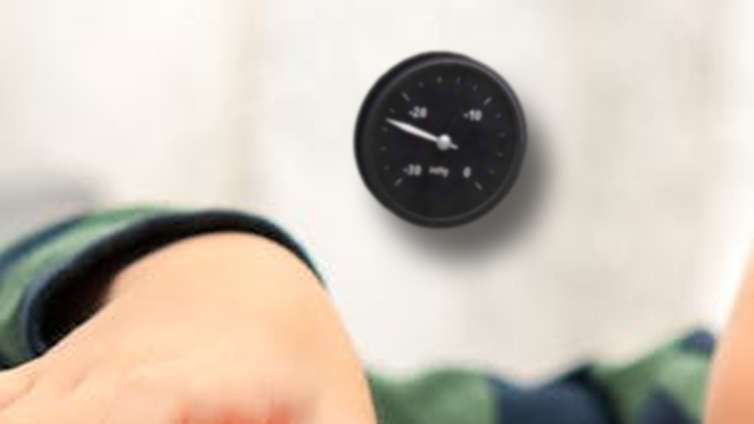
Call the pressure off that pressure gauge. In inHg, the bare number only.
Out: -23
